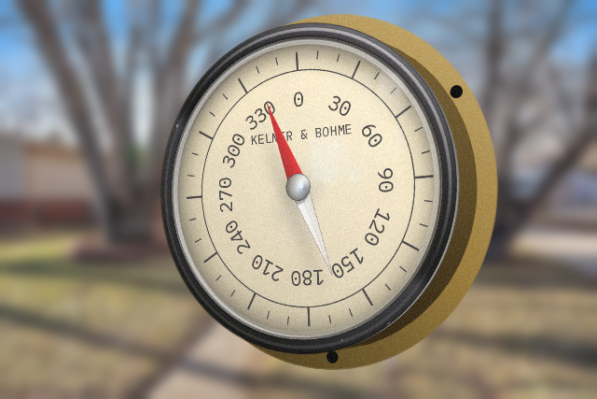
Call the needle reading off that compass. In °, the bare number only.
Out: 340
